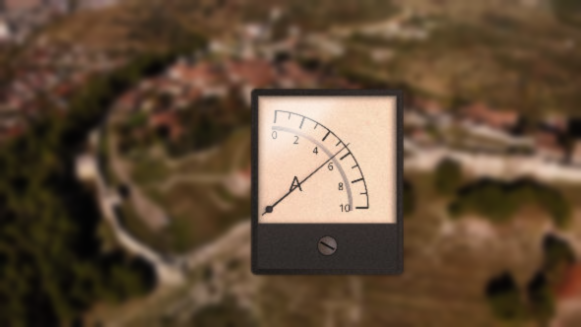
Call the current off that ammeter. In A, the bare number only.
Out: 5.5
